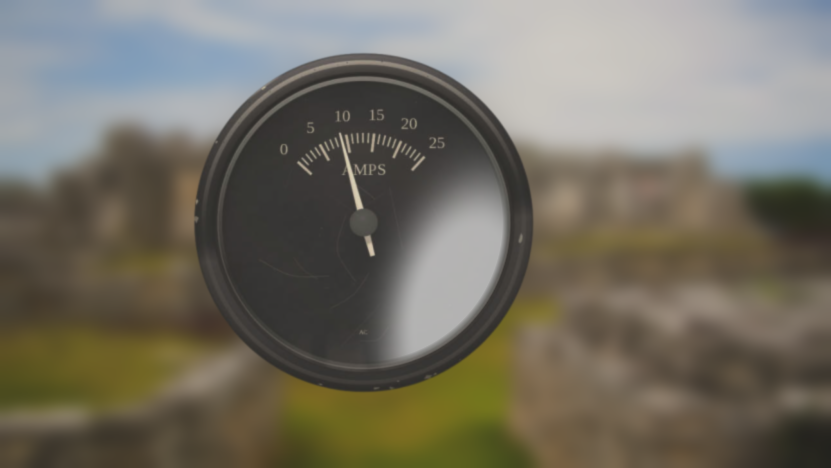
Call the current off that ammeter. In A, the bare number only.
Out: 9
